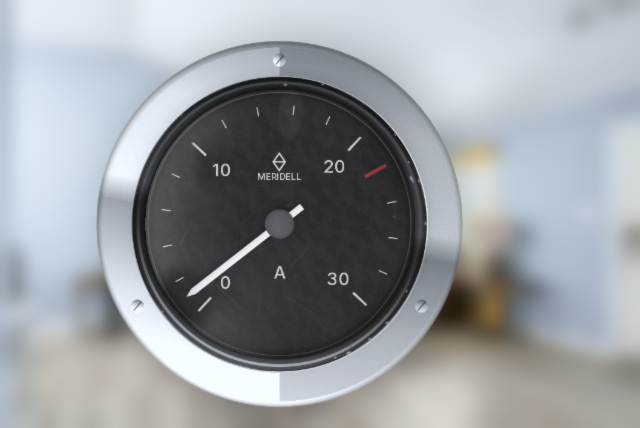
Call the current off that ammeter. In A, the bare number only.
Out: 1
